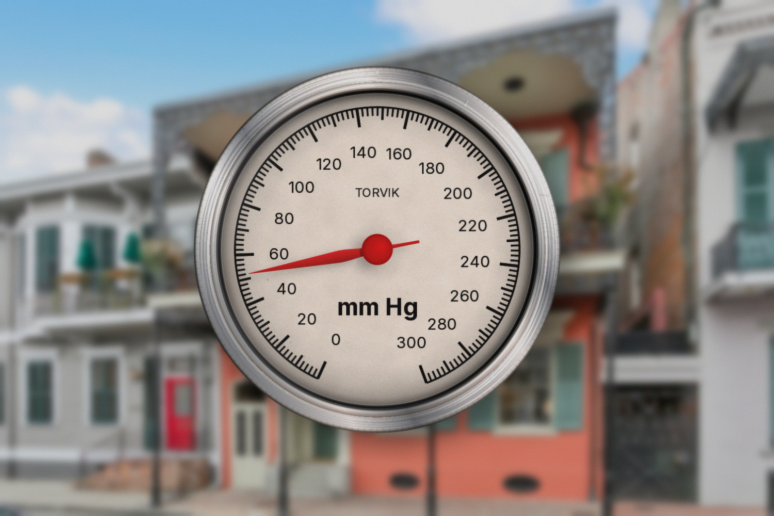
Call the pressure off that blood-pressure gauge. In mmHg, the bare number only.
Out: 52
